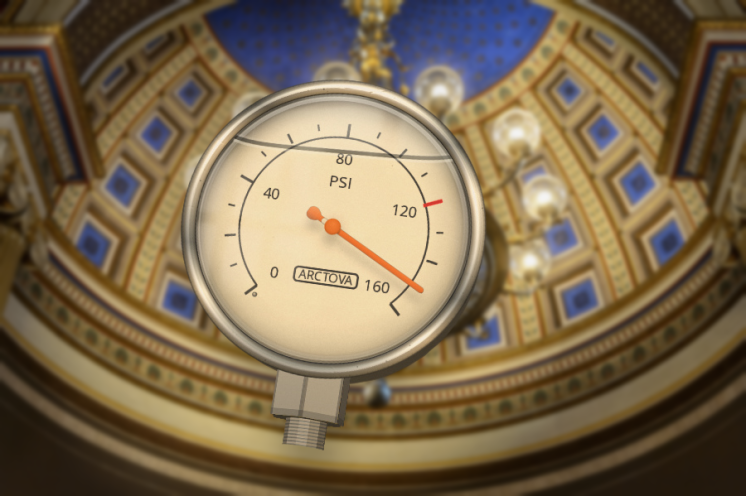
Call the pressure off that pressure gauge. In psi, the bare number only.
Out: 150
